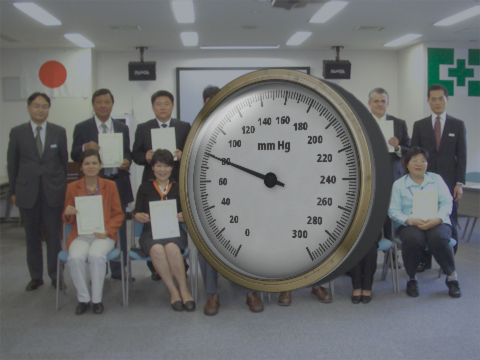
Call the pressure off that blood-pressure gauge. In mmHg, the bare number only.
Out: 80
